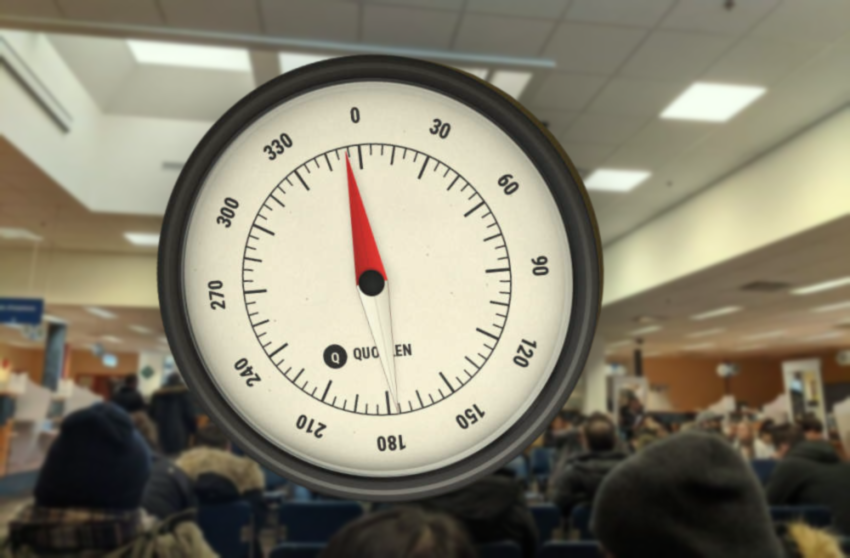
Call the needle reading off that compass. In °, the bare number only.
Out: 355
